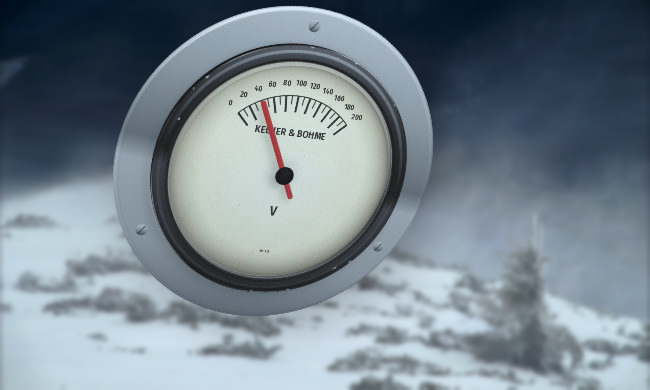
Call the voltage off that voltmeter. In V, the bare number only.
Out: 40
